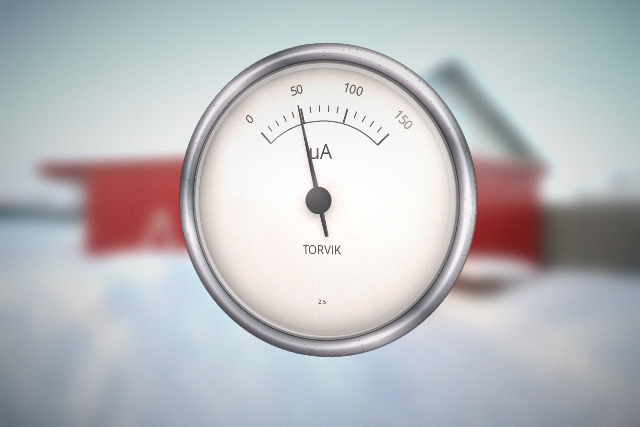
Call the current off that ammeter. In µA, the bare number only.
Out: 50
